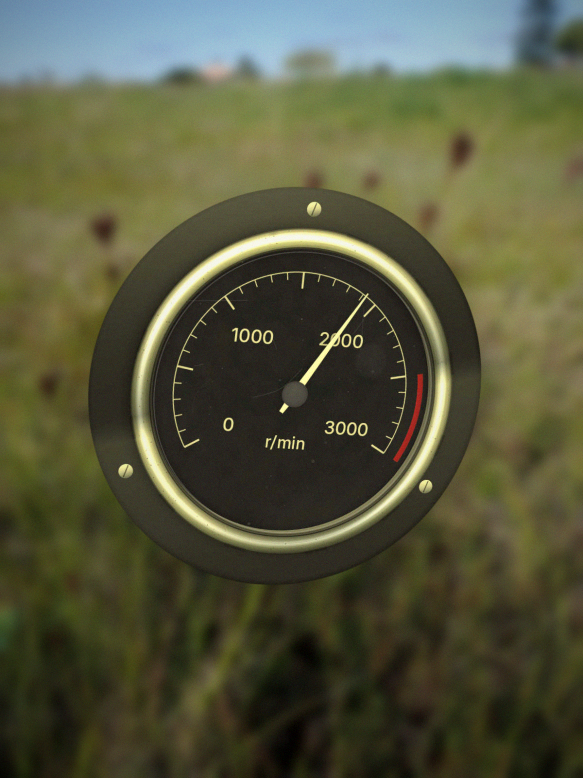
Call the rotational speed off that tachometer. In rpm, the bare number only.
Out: 1900
